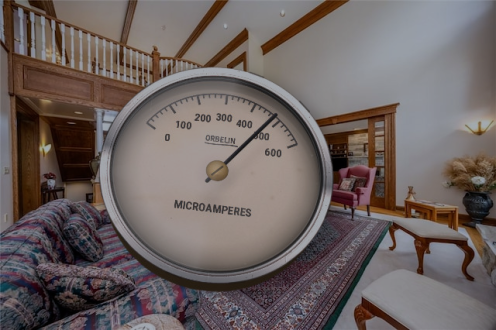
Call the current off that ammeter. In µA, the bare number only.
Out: 480
